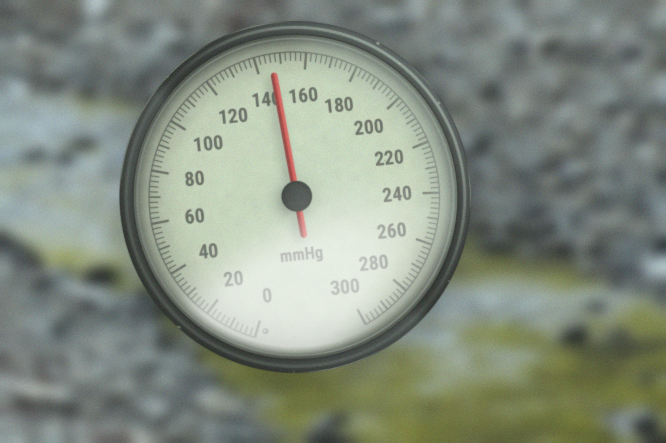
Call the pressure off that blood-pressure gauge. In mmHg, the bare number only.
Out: 146
